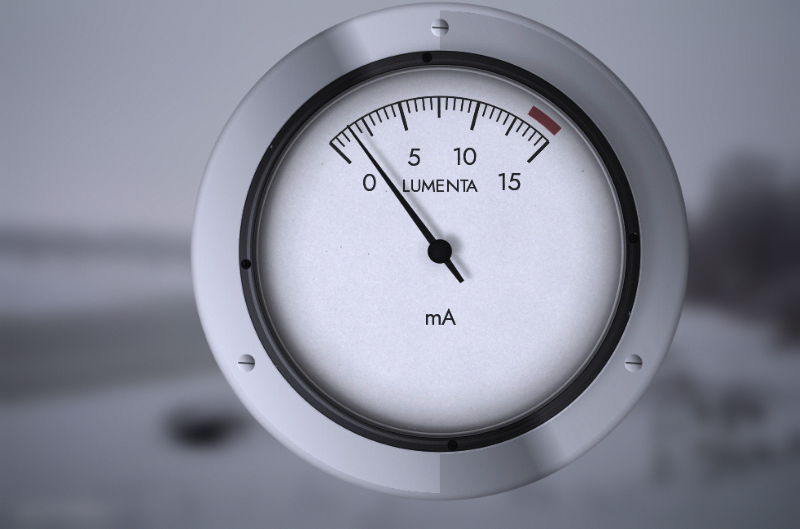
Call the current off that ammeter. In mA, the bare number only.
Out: 1.5
